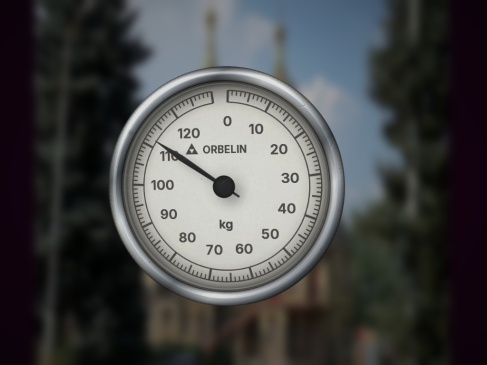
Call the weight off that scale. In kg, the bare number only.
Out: 112
